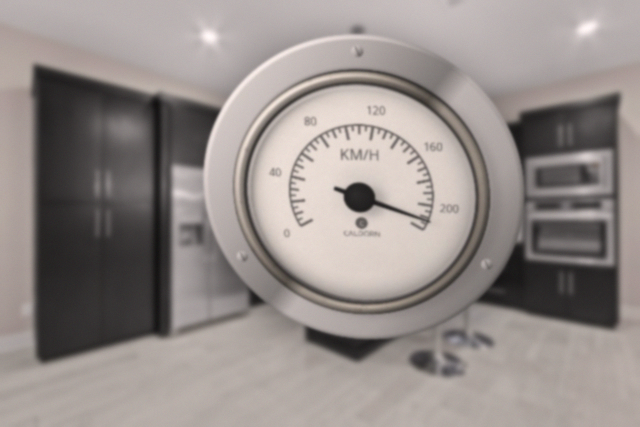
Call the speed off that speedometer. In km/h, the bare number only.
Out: 210
